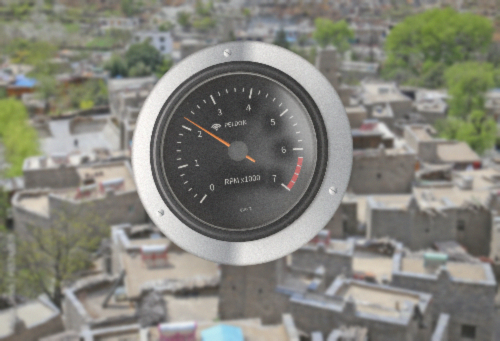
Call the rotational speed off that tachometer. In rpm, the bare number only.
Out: 2200
